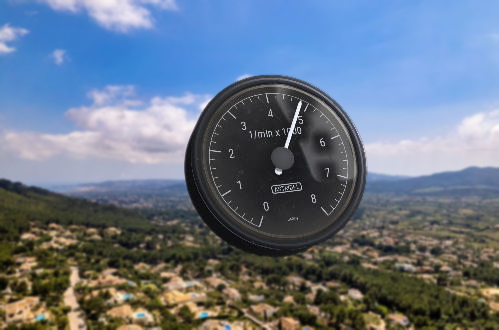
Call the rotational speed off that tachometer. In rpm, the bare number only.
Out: 4800
